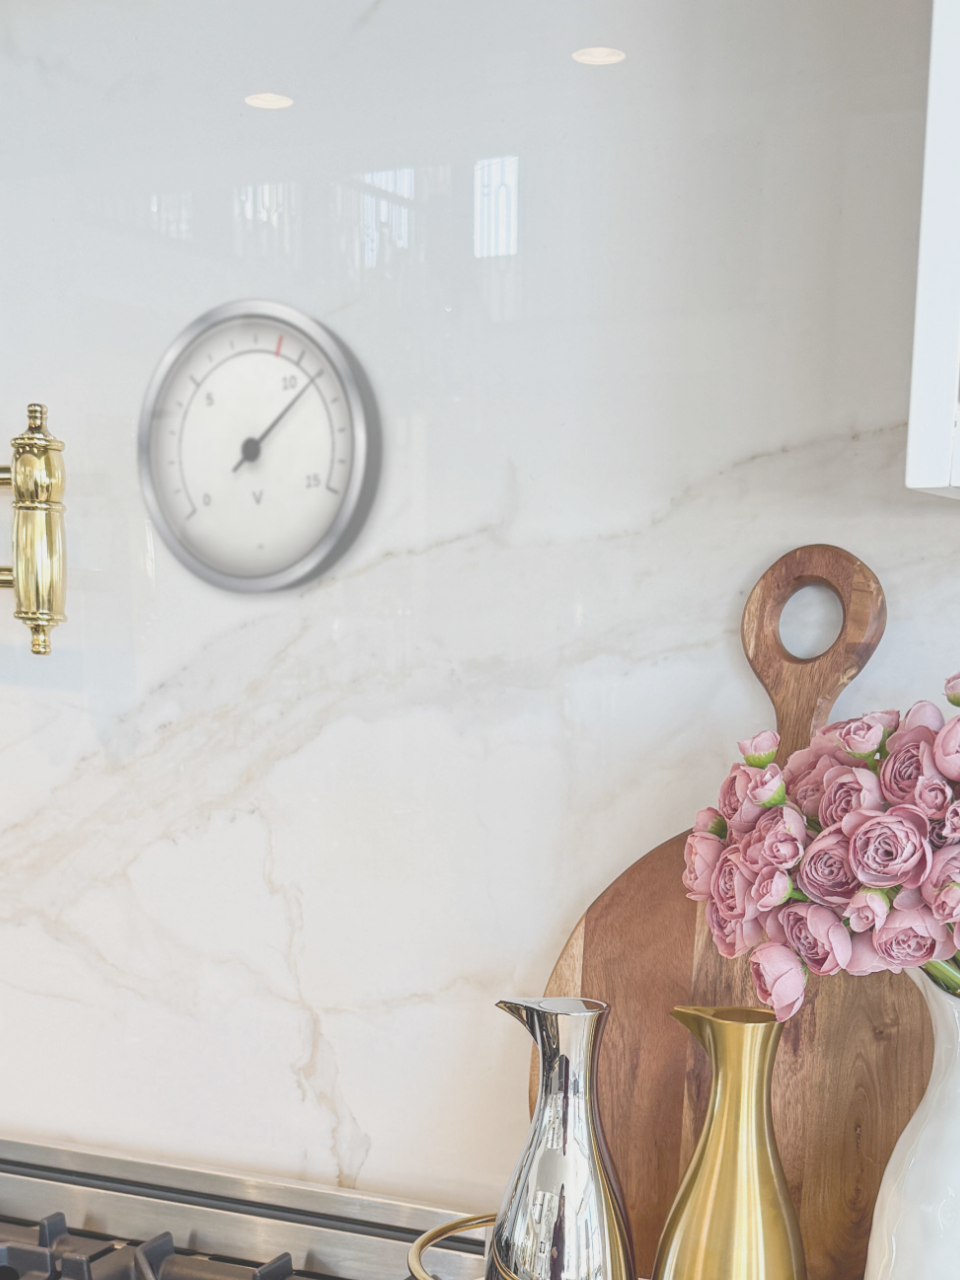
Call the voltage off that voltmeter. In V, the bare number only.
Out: 11
